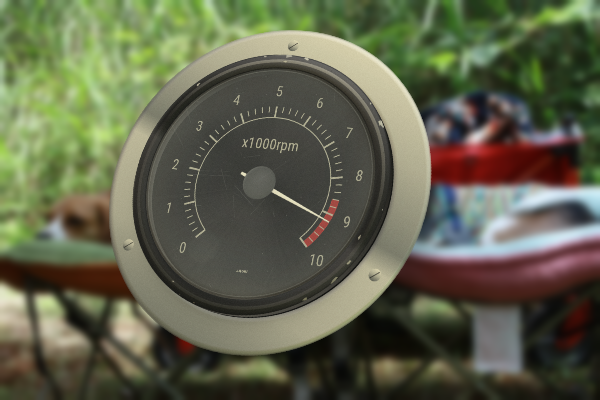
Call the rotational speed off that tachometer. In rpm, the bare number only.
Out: 9200
